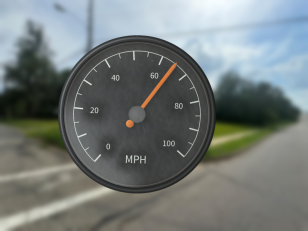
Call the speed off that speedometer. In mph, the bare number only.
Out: 65
